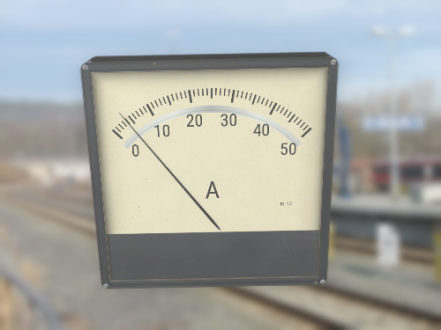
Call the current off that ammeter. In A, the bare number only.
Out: 4
